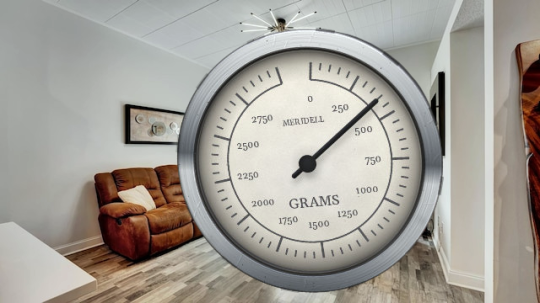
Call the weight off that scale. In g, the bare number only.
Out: 400
